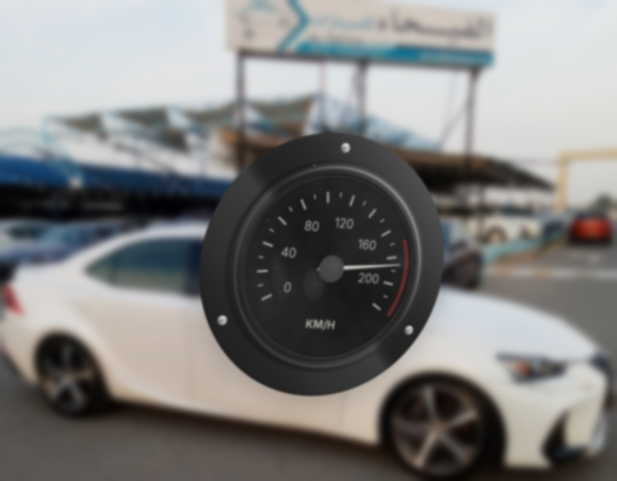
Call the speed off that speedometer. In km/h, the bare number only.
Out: 185
